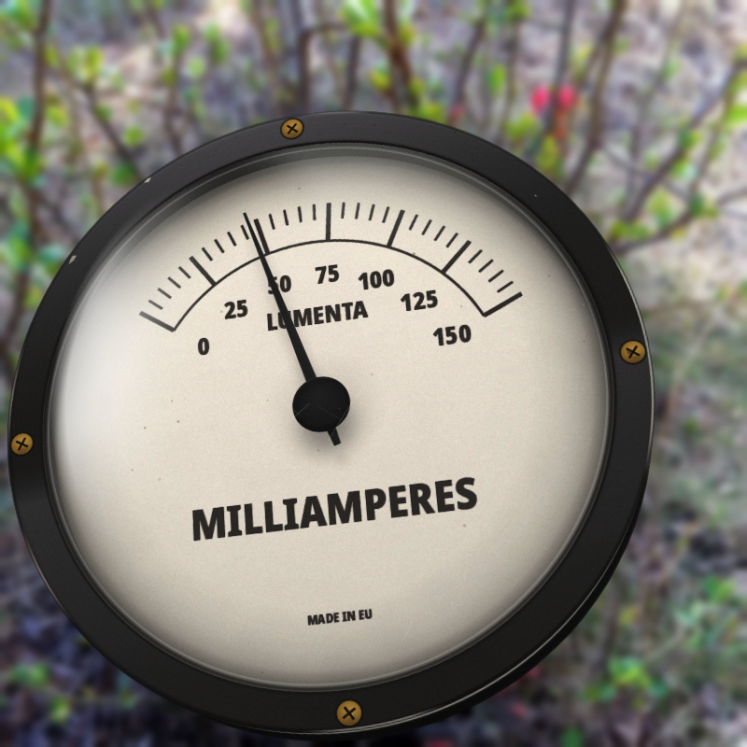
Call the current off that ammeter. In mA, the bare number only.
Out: 47.5
